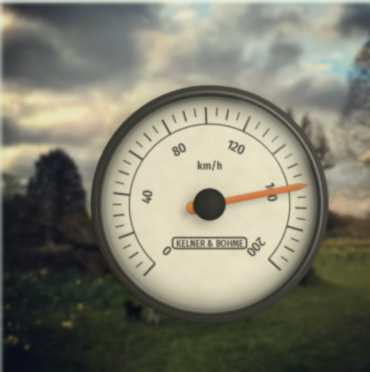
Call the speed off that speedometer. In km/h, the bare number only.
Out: 160
